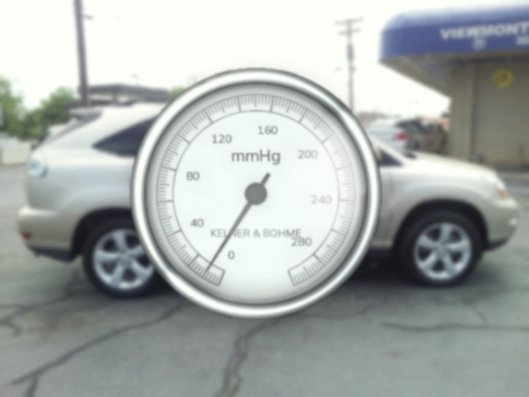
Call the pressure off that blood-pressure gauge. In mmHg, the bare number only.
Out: 10
